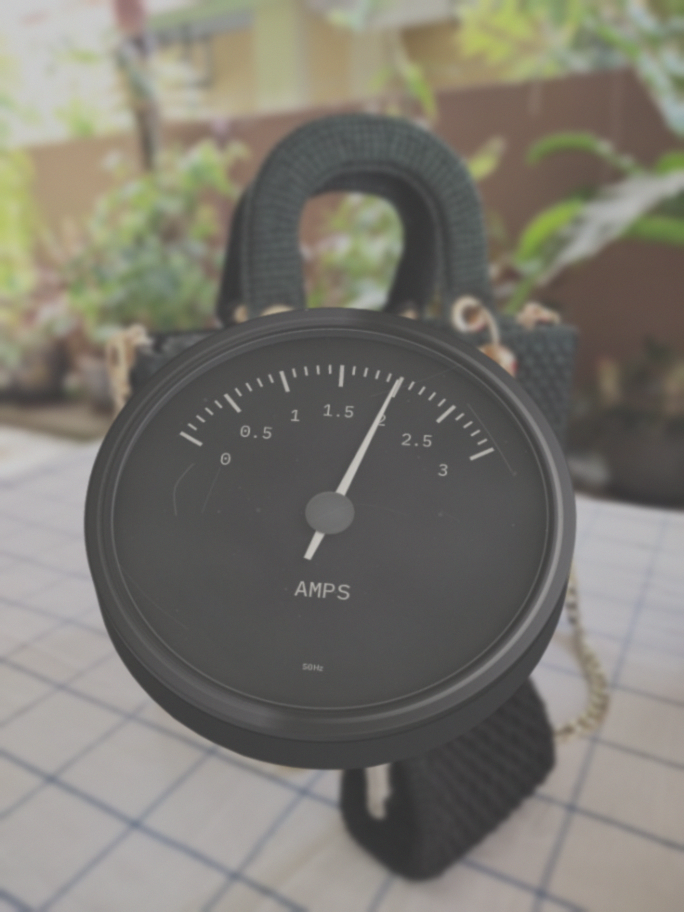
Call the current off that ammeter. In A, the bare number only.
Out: 2
